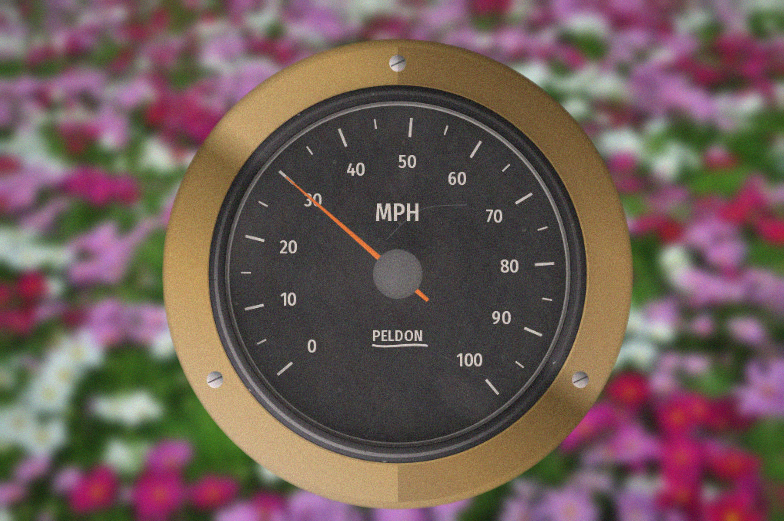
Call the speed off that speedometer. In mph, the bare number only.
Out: 30
